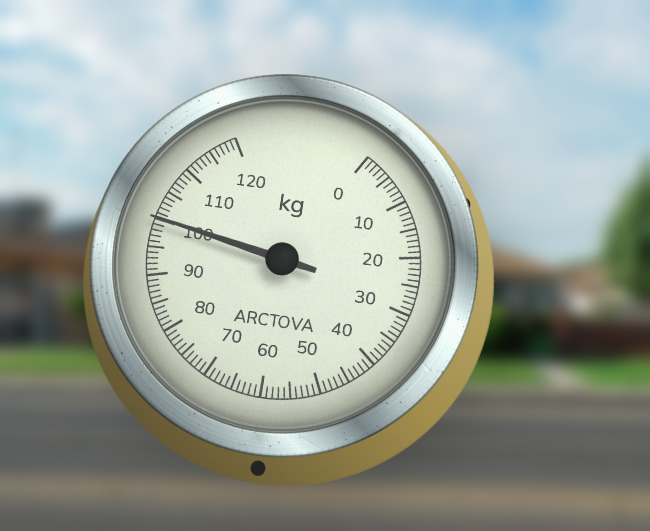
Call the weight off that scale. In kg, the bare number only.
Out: 100
